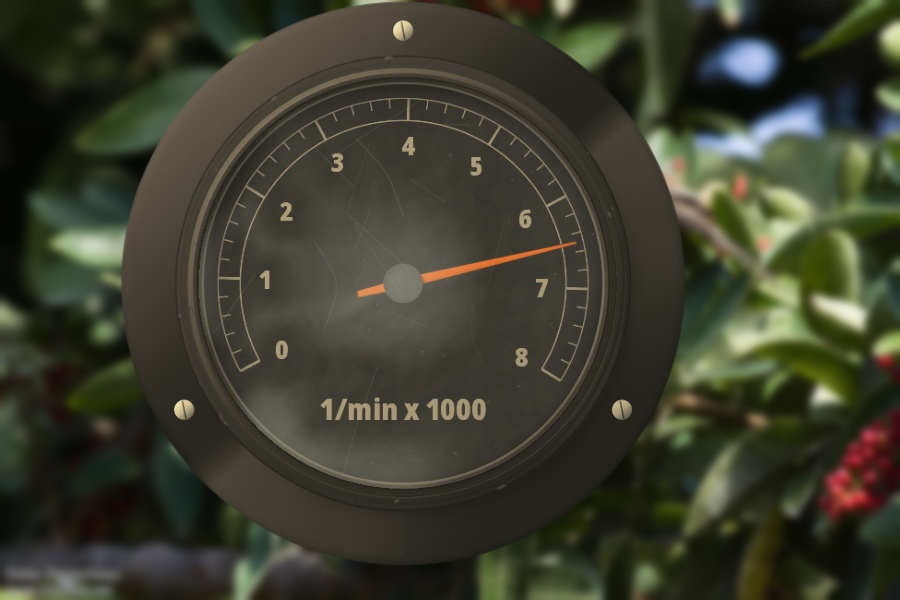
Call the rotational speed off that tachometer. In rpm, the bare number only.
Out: 6500
